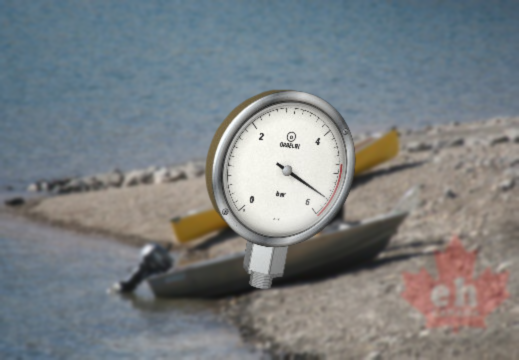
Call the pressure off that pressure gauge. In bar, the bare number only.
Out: 5.6
